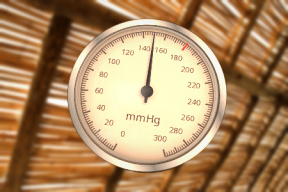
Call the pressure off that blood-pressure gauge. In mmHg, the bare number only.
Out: 150
